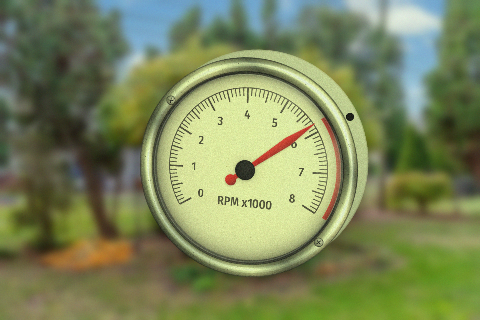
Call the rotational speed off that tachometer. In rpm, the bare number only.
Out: 5800
